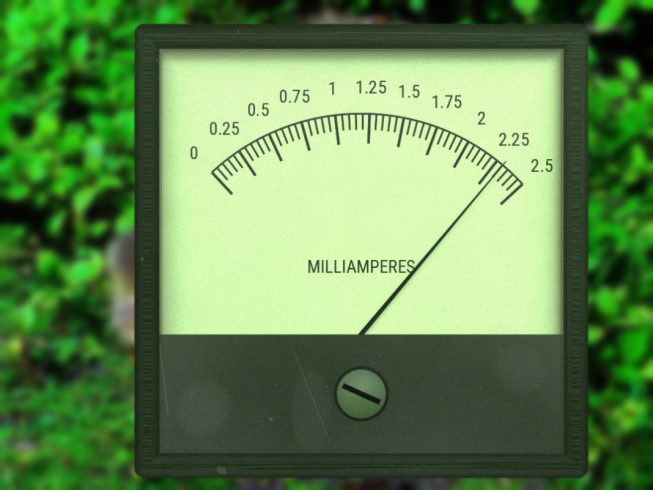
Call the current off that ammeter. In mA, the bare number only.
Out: 2.3
